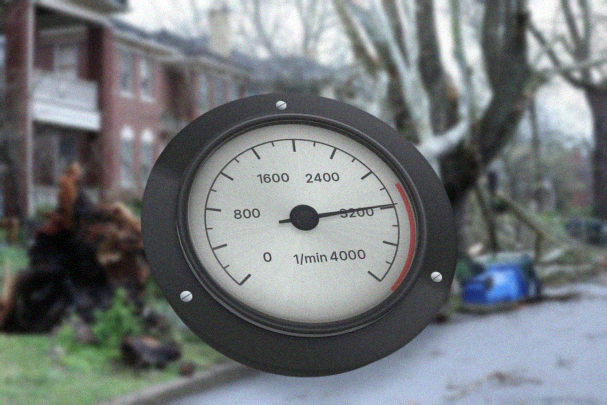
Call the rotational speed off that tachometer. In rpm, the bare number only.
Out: 3200
